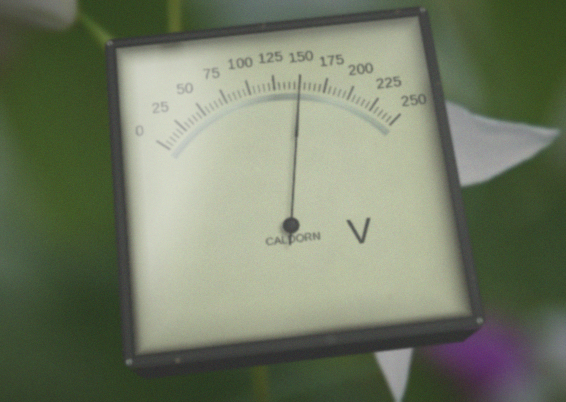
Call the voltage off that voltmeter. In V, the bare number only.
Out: 150
